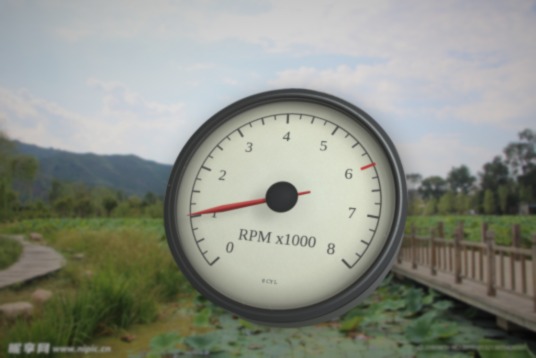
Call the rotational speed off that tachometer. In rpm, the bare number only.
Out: 1000
